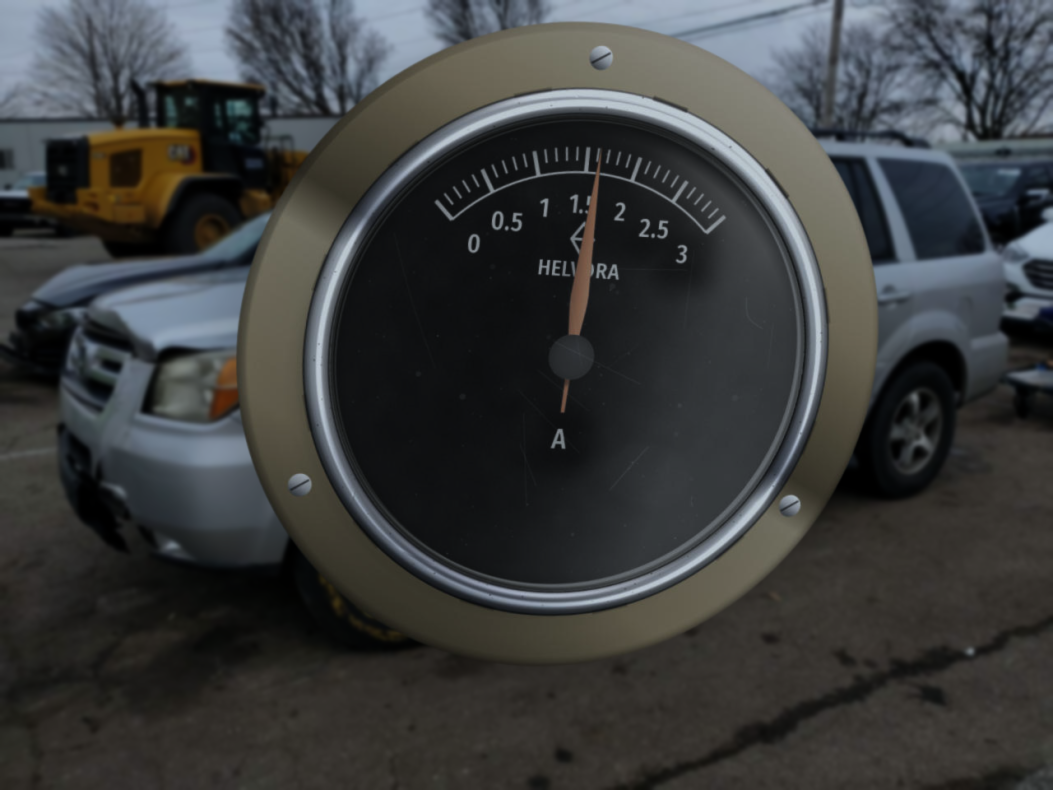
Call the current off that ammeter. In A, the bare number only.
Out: 1.6
